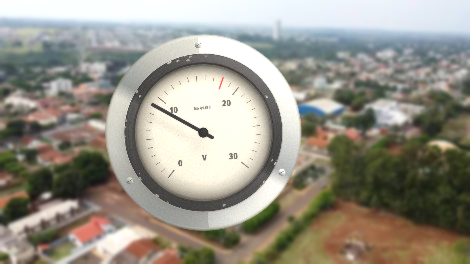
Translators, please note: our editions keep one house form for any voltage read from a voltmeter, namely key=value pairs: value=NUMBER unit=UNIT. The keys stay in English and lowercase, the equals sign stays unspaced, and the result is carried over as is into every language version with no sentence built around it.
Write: value=9 unit=V
